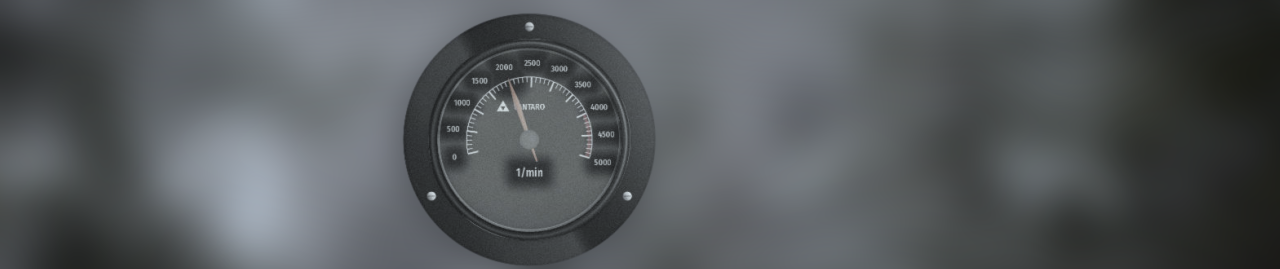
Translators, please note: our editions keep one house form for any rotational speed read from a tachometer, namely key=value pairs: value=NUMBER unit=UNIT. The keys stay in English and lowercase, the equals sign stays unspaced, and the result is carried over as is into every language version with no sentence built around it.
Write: value=2000 unit=rpm
